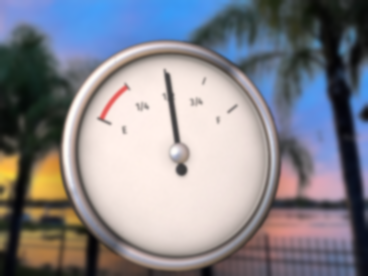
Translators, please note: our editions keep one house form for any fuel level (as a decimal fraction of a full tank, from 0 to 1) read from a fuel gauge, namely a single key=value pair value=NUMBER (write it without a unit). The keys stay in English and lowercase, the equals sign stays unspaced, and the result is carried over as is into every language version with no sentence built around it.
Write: value=0.5
